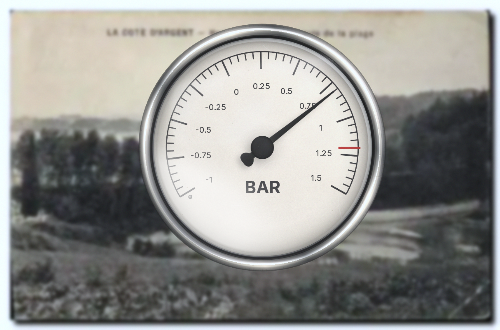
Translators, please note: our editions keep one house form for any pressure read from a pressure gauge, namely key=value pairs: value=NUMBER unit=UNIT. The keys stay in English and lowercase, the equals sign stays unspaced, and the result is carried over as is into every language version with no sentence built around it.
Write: value=0.8 unit=bar
